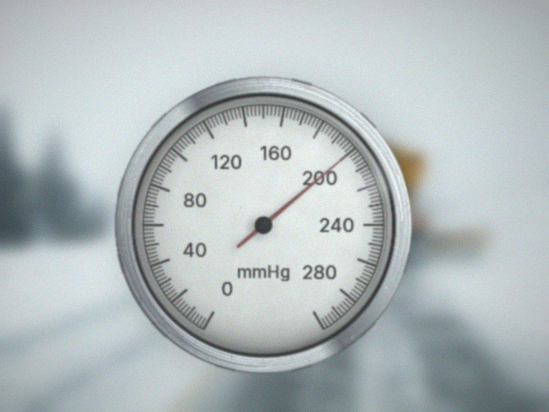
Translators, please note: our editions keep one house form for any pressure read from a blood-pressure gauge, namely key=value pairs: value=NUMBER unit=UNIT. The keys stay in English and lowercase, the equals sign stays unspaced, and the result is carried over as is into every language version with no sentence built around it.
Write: value=200 unit=mmHg
